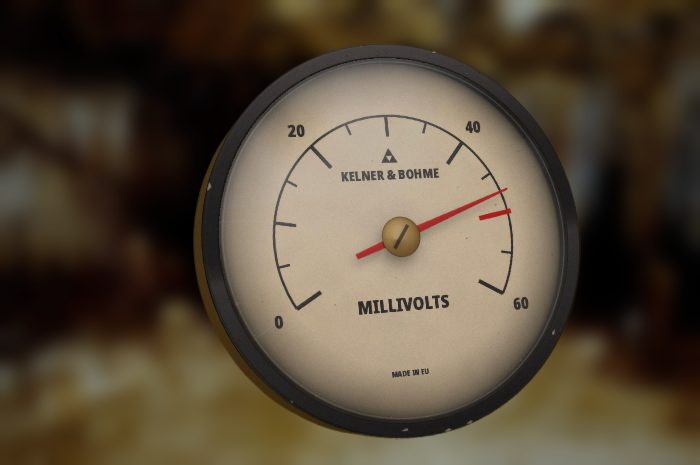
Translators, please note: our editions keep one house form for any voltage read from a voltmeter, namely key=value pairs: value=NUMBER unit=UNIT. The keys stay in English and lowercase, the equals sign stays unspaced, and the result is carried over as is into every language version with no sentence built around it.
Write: value=47.5 unit=mV
